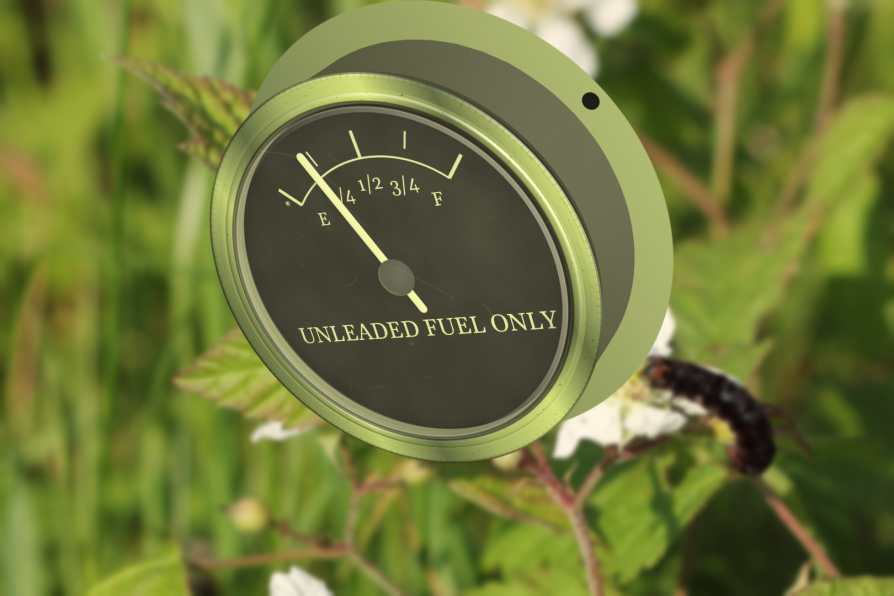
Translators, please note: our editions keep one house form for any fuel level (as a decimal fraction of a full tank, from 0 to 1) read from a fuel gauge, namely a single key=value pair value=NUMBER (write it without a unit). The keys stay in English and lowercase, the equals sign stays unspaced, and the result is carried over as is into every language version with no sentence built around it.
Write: value=0.25
